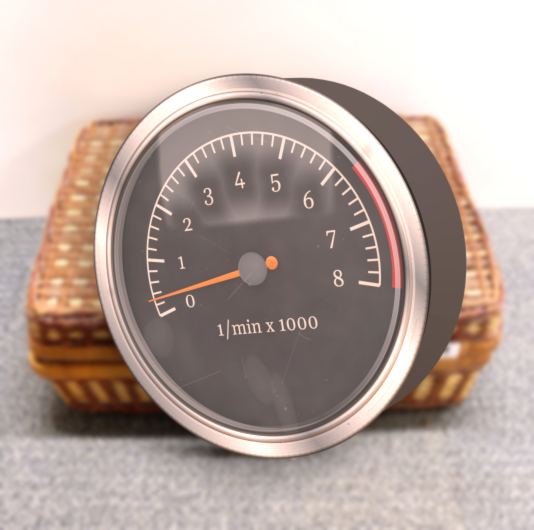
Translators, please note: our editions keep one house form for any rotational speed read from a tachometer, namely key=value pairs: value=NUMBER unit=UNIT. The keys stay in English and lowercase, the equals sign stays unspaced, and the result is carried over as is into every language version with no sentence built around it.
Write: value=300 unit=rpm
